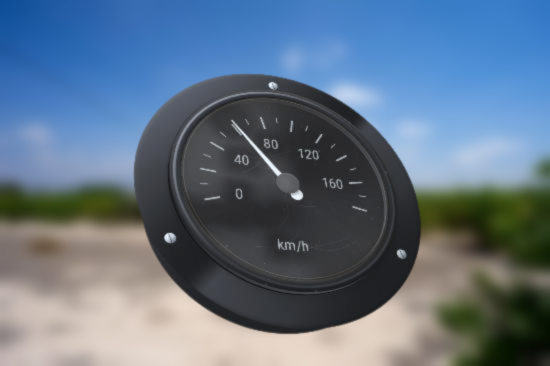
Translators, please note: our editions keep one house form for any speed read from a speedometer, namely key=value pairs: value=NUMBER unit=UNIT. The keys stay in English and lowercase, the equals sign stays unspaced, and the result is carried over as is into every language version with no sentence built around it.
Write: value=60 unit=km/h
